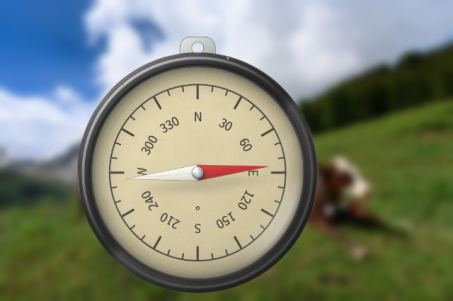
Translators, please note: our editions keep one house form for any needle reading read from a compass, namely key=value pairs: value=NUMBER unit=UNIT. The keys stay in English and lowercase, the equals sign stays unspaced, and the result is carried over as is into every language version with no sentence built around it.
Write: value=85 unit=°
